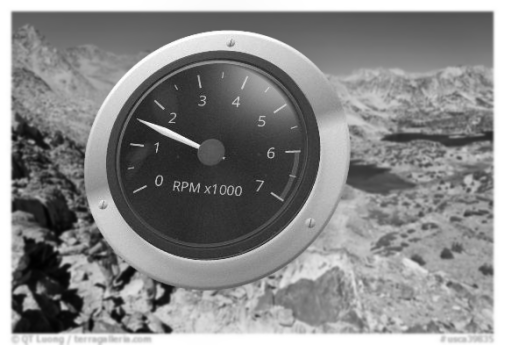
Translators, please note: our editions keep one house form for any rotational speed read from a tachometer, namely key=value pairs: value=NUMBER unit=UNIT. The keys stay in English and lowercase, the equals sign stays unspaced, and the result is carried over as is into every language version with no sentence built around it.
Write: value=1500 unit=rpm
